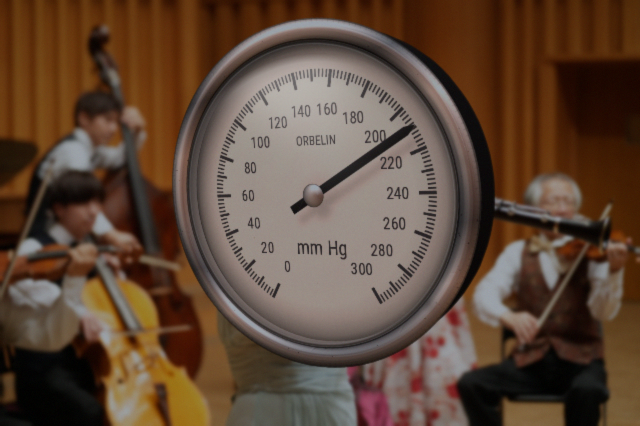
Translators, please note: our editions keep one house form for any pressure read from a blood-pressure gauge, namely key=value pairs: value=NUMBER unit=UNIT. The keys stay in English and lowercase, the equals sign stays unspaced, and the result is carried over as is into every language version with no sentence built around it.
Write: value=210 unit=mmHg
